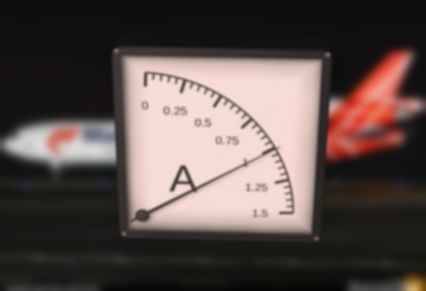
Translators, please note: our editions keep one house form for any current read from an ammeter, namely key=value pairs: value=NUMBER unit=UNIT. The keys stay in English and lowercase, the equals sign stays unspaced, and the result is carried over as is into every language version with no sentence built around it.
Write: value=1 unit=A
